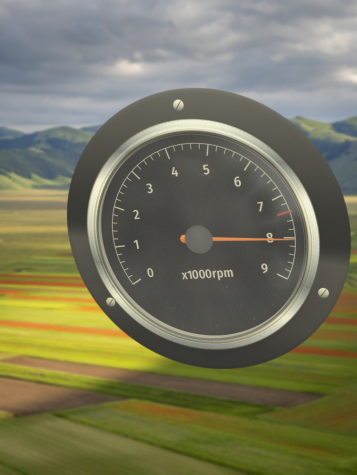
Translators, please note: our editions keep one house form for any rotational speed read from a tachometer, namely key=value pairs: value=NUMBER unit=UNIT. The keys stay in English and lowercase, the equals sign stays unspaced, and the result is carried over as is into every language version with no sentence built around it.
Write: value=8000 unit=rpm
